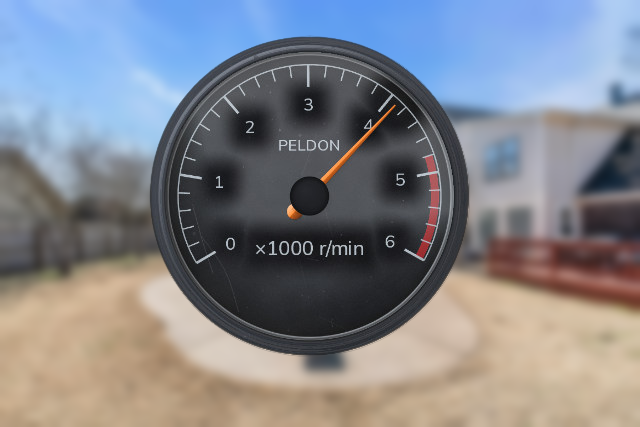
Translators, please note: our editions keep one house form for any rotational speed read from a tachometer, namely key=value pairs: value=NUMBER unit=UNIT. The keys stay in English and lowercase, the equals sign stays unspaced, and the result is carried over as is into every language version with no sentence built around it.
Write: value=4100 unit=rpm
